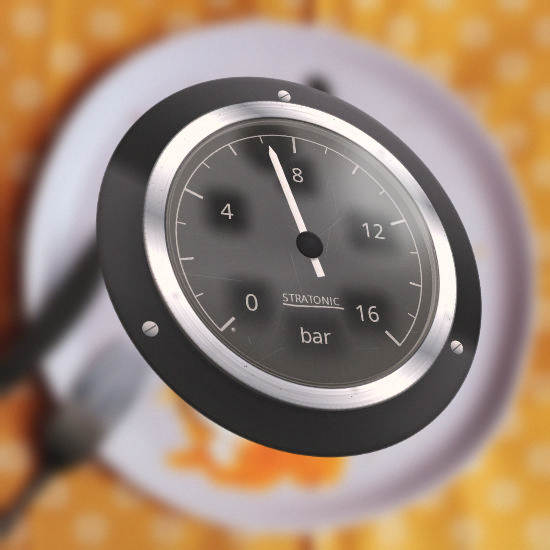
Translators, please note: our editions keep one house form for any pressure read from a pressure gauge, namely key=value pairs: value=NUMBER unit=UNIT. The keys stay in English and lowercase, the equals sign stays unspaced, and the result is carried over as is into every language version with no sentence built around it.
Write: value=7 unit=bar
